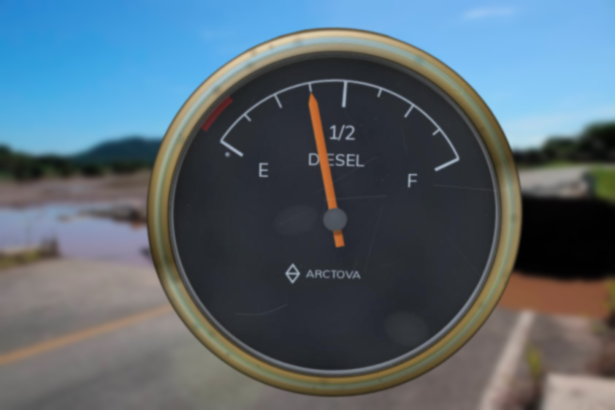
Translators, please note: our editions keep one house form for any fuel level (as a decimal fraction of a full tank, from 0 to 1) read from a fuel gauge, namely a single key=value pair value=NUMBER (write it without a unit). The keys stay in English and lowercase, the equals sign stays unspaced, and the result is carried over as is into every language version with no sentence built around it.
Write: value=0.375
